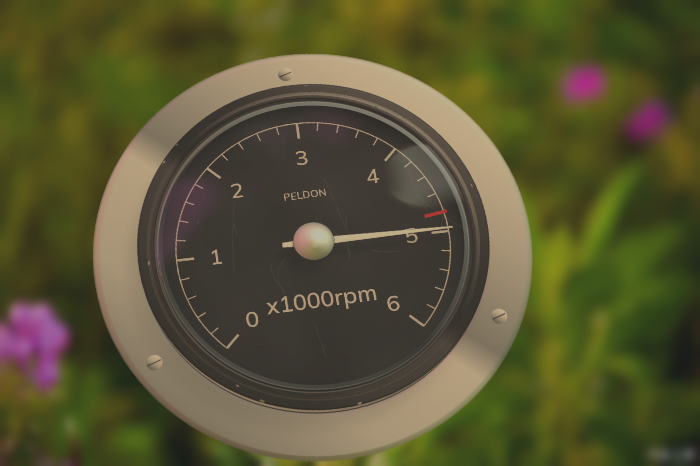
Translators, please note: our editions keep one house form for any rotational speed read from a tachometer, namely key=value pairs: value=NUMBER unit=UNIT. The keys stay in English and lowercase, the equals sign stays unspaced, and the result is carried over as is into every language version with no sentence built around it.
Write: value=5000 unit=rpm
